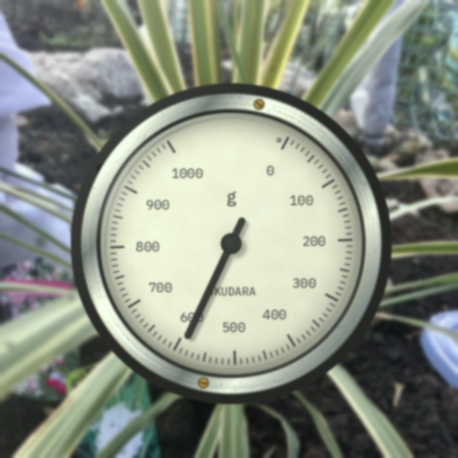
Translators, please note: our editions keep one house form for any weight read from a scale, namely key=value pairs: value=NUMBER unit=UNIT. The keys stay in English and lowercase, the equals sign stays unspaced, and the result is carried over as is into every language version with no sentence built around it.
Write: value=590 unit=g
